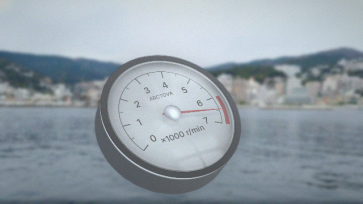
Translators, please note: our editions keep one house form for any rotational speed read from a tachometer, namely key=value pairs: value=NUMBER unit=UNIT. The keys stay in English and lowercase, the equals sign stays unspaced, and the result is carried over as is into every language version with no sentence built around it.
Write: value=6500 unit=rpm
